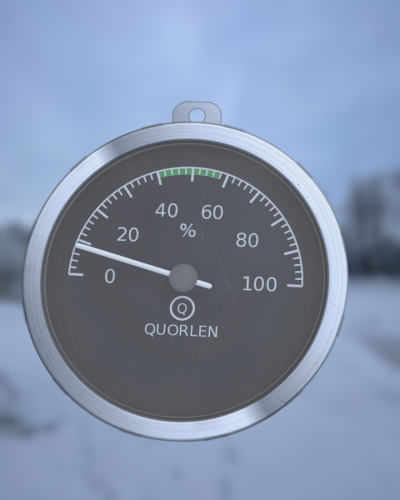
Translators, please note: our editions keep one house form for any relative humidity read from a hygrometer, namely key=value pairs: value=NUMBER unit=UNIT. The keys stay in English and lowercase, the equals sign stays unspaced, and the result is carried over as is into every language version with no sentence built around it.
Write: value=8 unit=%
